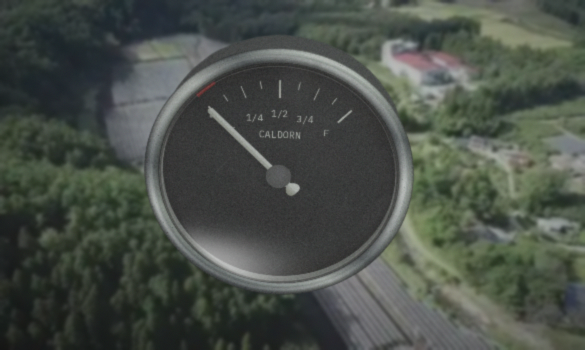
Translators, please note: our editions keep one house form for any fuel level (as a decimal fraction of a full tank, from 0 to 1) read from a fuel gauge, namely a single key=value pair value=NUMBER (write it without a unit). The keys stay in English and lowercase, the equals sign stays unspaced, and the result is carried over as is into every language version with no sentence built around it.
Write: value=0
